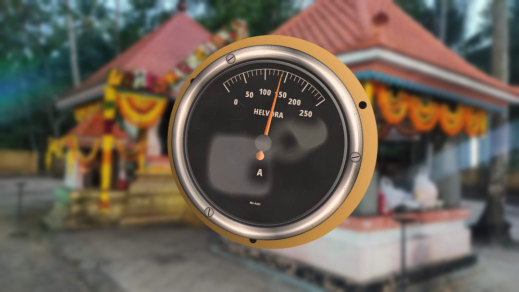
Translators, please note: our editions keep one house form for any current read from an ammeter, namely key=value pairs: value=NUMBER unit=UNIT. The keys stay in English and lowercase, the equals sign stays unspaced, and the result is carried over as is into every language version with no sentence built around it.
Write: value=140 unit=A
